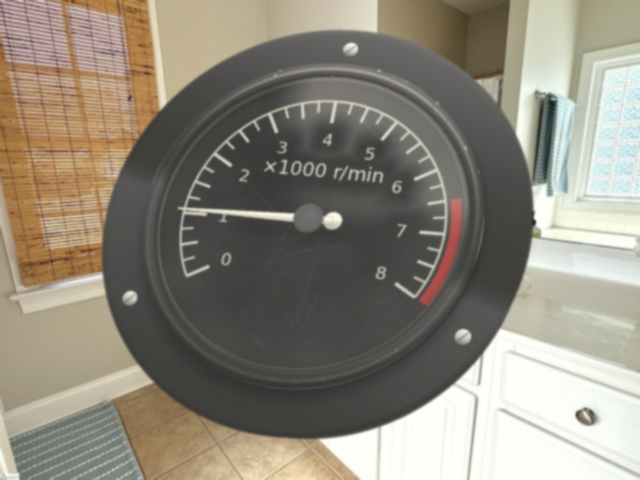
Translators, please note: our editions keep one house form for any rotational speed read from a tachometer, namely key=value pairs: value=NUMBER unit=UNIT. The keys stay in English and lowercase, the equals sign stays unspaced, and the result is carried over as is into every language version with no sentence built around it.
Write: value=1000 unit=rpm
